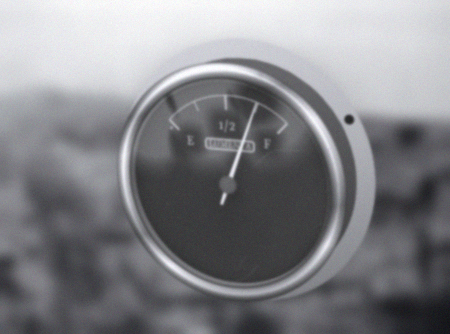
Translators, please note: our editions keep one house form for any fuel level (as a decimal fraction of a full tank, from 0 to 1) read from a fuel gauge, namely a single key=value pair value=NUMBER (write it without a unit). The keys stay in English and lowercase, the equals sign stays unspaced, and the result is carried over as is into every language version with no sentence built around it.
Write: value=0.75
